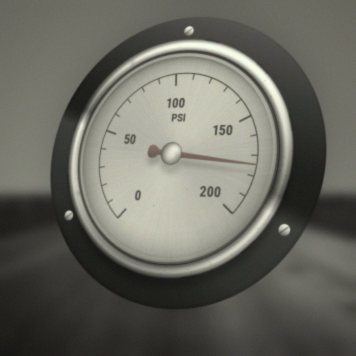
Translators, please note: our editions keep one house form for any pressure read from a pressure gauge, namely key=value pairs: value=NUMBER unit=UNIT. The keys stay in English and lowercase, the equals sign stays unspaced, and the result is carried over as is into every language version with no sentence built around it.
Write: value=175 unit=psi
